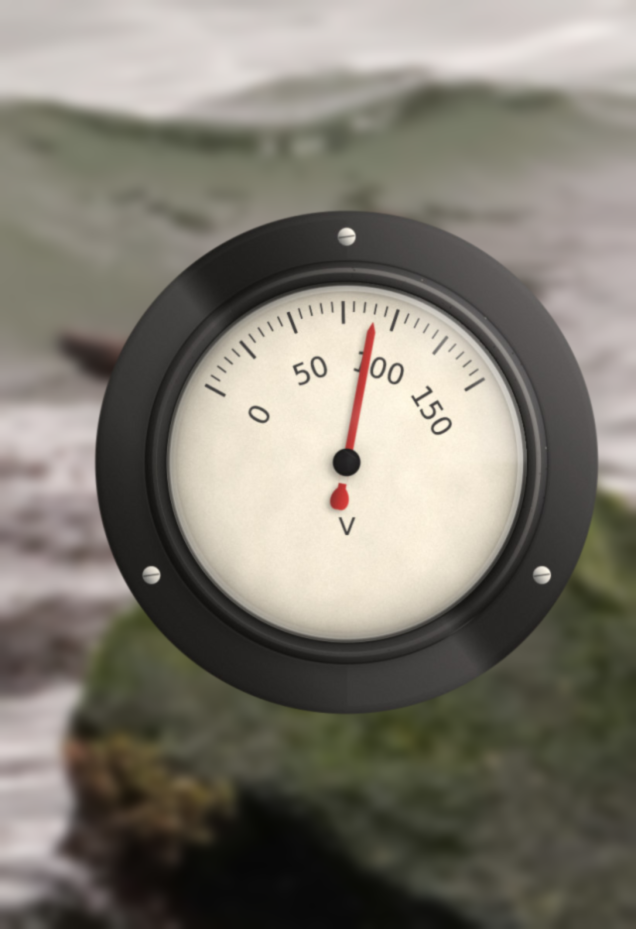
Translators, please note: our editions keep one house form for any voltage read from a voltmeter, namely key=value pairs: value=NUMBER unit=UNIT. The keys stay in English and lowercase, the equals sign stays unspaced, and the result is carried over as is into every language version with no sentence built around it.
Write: value=90 unit=V
